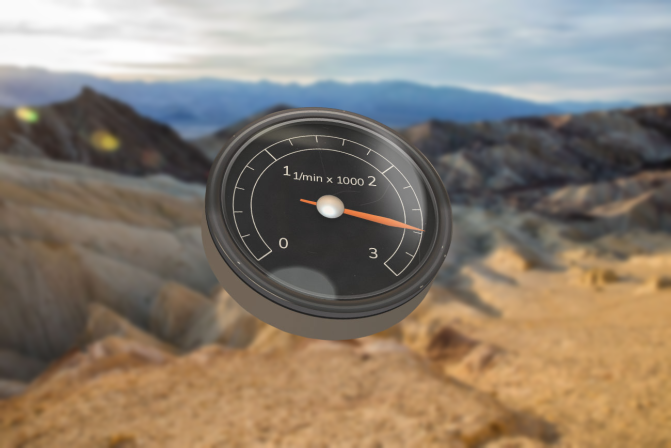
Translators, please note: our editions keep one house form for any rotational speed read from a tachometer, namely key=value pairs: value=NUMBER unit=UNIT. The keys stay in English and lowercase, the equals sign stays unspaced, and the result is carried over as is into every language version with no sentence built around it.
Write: value=2600 unit=rpm
